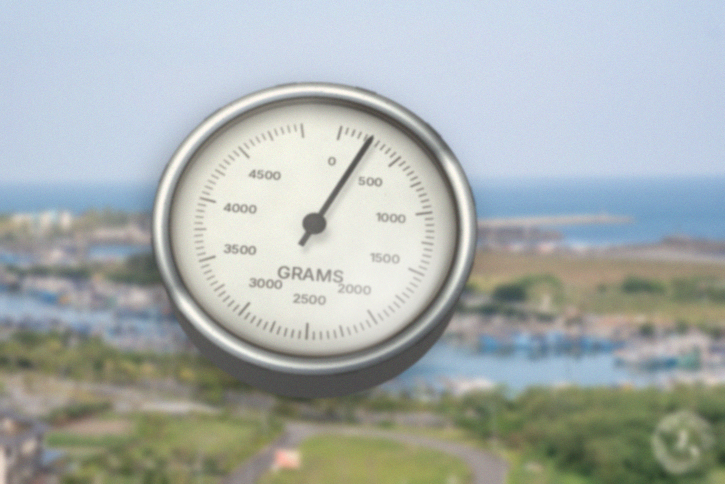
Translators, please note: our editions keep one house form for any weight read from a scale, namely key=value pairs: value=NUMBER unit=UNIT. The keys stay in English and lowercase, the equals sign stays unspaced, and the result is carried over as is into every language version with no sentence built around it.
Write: value=250 unit=g
